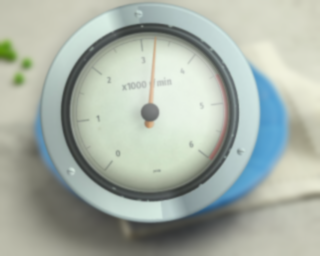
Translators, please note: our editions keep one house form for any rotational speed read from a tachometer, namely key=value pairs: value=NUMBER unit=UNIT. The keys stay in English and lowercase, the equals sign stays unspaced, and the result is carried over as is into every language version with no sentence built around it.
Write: value=3250 unit=rpm
